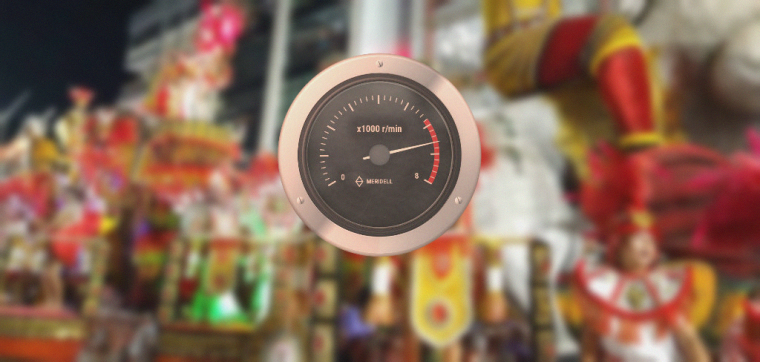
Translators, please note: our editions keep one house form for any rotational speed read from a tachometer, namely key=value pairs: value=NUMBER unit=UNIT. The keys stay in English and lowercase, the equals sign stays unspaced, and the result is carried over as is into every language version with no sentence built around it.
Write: value=6600 unit=rpm
